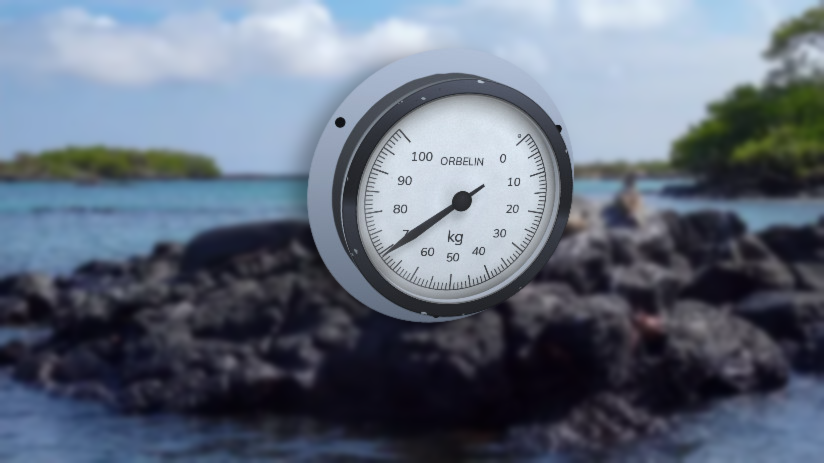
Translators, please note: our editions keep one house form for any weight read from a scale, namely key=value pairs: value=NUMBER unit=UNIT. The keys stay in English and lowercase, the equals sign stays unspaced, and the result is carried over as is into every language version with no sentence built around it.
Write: value=70 unit=kg
